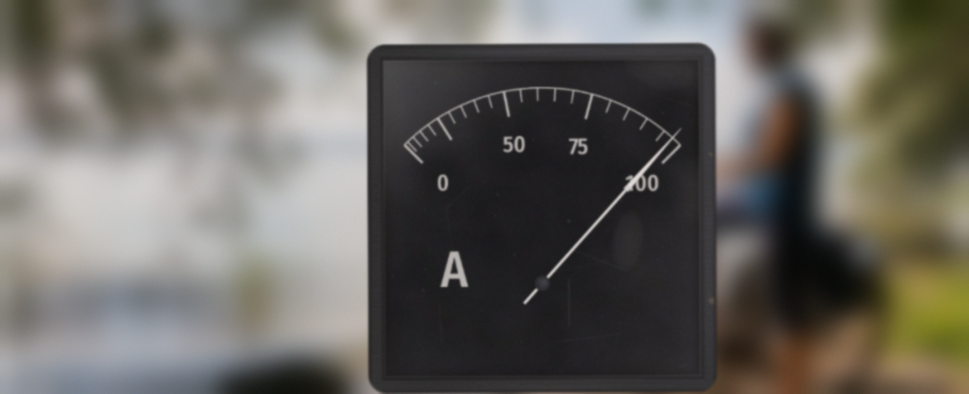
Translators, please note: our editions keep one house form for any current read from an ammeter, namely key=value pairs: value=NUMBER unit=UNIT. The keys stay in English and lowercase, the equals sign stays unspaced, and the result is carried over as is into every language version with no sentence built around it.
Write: value=97.5 unit=A
